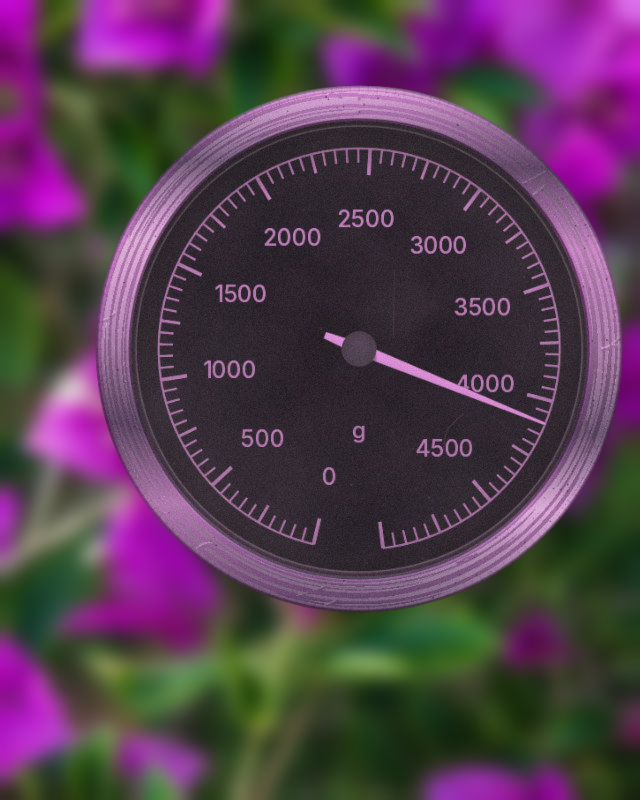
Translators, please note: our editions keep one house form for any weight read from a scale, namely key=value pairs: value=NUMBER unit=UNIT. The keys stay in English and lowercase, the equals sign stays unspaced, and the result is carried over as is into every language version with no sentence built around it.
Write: value=4100 unit=g
